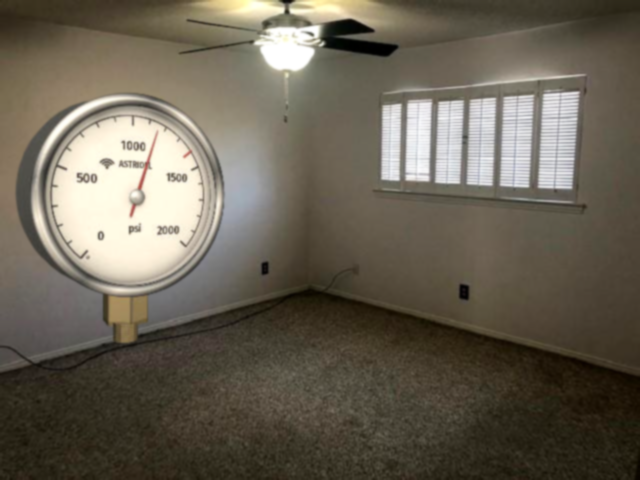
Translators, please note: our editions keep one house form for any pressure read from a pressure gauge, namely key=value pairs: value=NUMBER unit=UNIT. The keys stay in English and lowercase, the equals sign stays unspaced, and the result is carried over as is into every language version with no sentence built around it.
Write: value=1150 unit=psi
